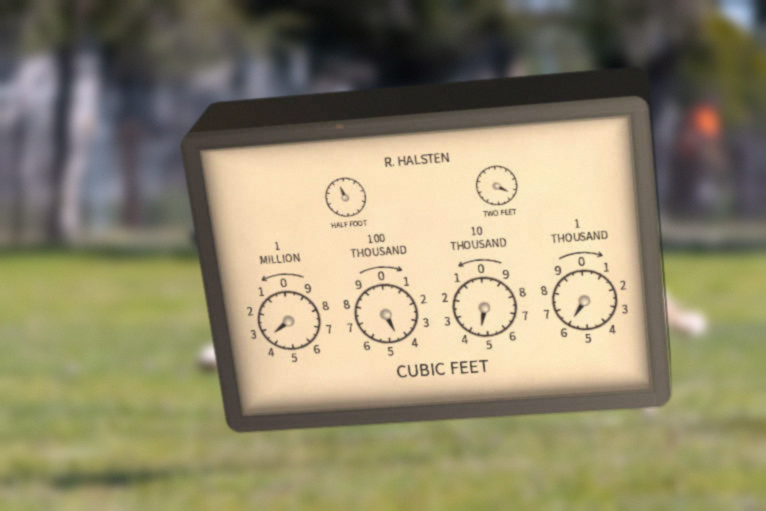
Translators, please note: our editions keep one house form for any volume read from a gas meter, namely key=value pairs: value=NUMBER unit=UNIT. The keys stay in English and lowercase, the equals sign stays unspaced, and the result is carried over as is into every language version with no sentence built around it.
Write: value=344600 unit=ft³
